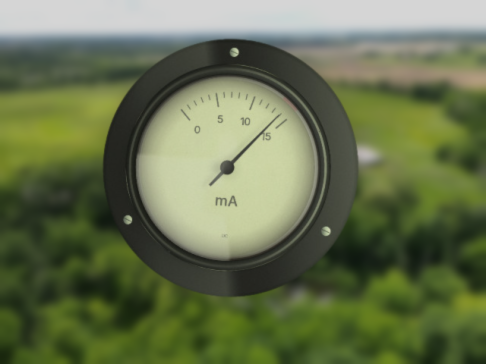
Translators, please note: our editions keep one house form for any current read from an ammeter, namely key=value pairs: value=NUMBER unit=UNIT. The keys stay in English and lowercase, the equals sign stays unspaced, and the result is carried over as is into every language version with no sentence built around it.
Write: value=14 unit=mA
